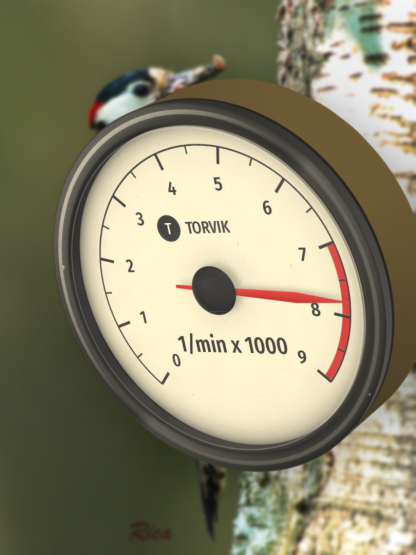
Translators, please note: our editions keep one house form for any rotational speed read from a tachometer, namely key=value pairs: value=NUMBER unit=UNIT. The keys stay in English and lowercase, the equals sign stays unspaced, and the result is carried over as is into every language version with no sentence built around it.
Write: value=7750 unit=rpm
